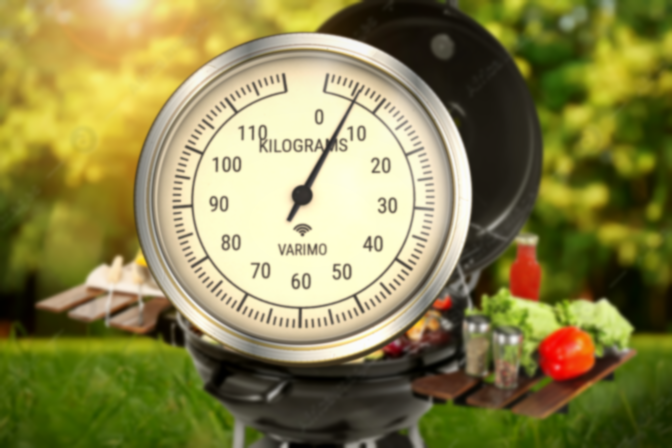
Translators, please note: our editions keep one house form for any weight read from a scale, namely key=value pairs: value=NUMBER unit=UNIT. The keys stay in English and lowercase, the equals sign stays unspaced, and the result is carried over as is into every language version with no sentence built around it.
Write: value=6 unit=kg
